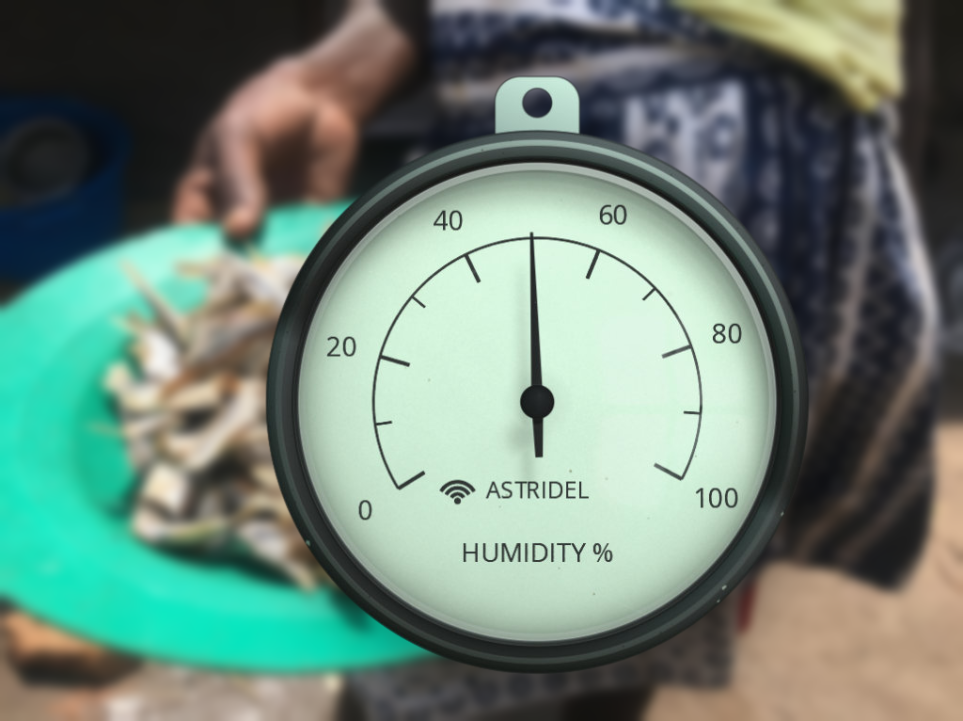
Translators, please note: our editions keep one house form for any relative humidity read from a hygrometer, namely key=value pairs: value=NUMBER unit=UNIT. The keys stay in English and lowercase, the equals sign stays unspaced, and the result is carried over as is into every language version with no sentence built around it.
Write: value=50 unit=%
